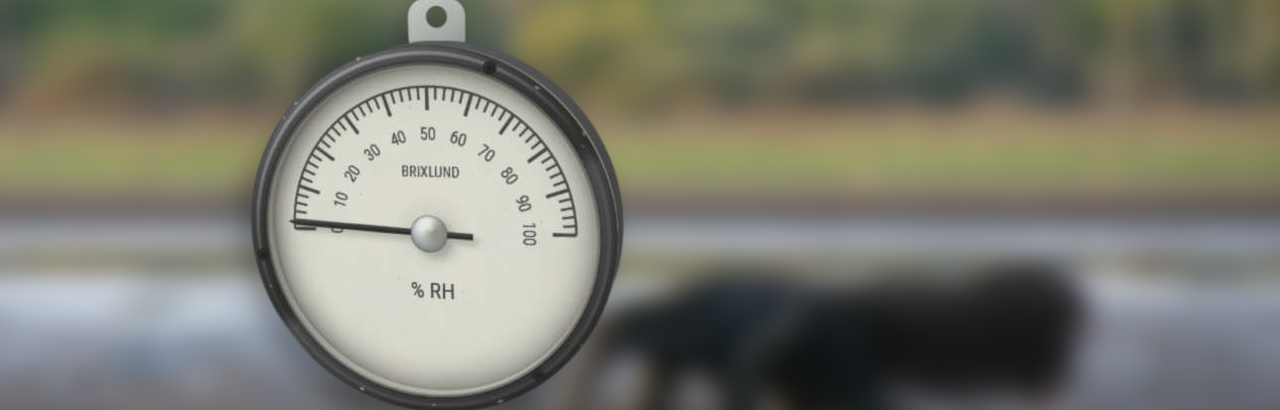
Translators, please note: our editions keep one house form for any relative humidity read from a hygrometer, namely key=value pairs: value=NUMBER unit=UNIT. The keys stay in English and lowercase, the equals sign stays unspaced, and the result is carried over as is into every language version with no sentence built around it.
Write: value=2 unit=%
